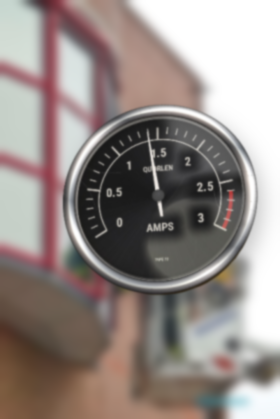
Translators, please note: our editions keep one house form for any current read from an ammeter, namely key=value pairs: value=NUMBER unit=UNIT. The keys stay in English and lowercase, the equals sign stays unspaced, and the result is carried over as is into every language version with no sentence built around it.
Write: value=1.4 unit=A
